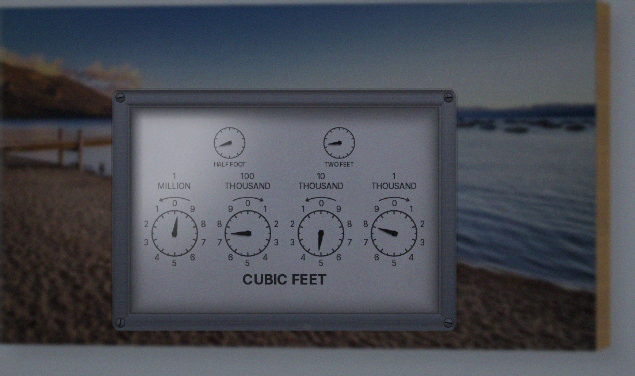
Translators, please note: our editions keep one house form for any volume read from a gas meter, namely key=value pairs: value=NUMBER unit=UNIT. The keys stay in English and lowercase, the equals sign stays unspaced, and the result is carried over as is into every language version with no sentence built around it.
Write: value=974800 unit=ft³
